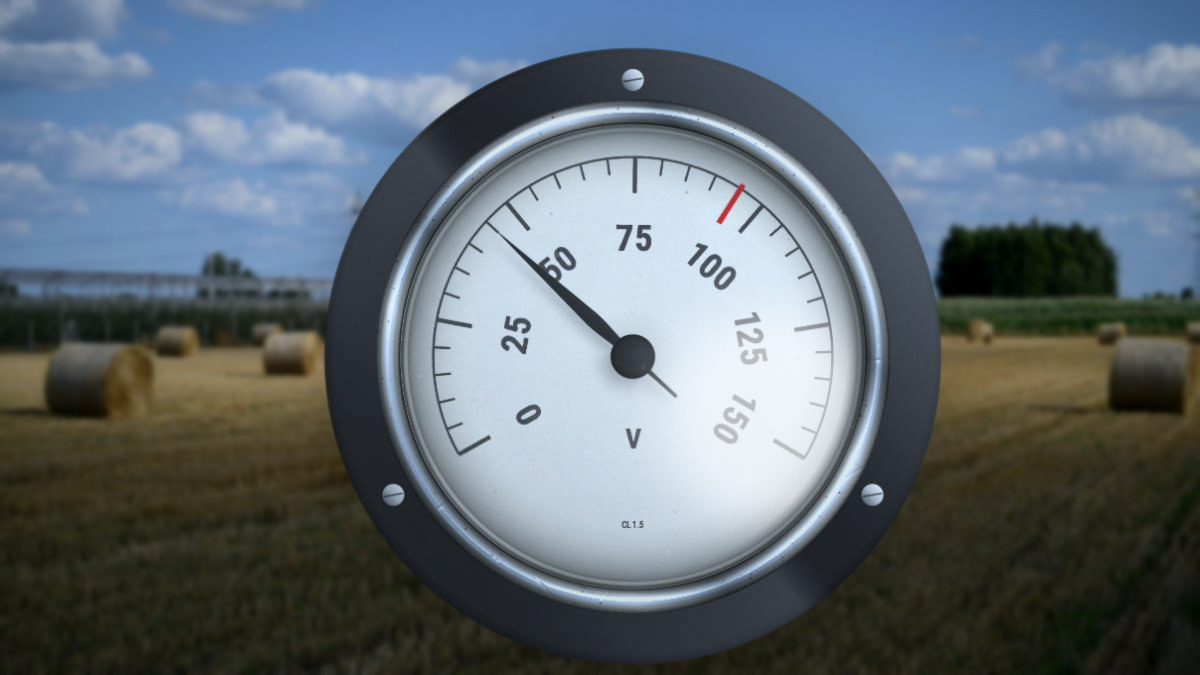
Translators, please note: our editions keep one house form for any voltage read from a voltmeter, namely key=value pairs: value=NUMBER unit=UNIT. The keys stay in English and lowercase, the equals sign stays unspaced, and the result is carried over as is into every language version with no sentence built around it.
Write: value=45 unit=V
